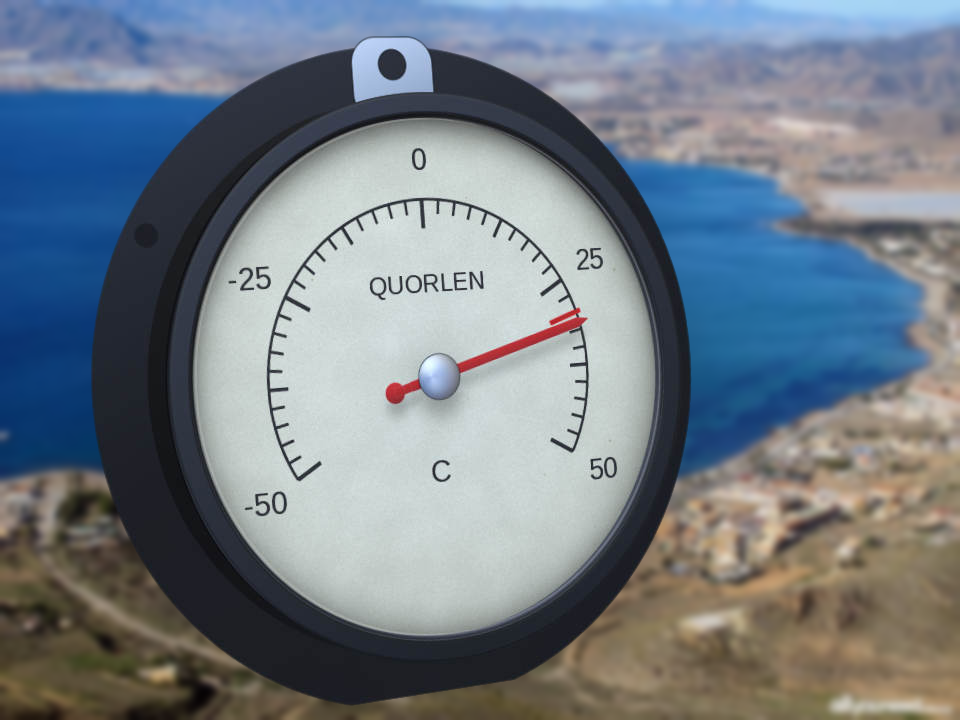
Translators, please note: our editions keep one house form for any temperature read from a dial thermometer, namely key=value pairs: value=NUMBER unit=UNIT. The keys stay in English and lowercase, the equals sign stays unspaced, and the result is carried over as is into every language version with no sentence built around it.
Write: value=31.25 unit=°C
